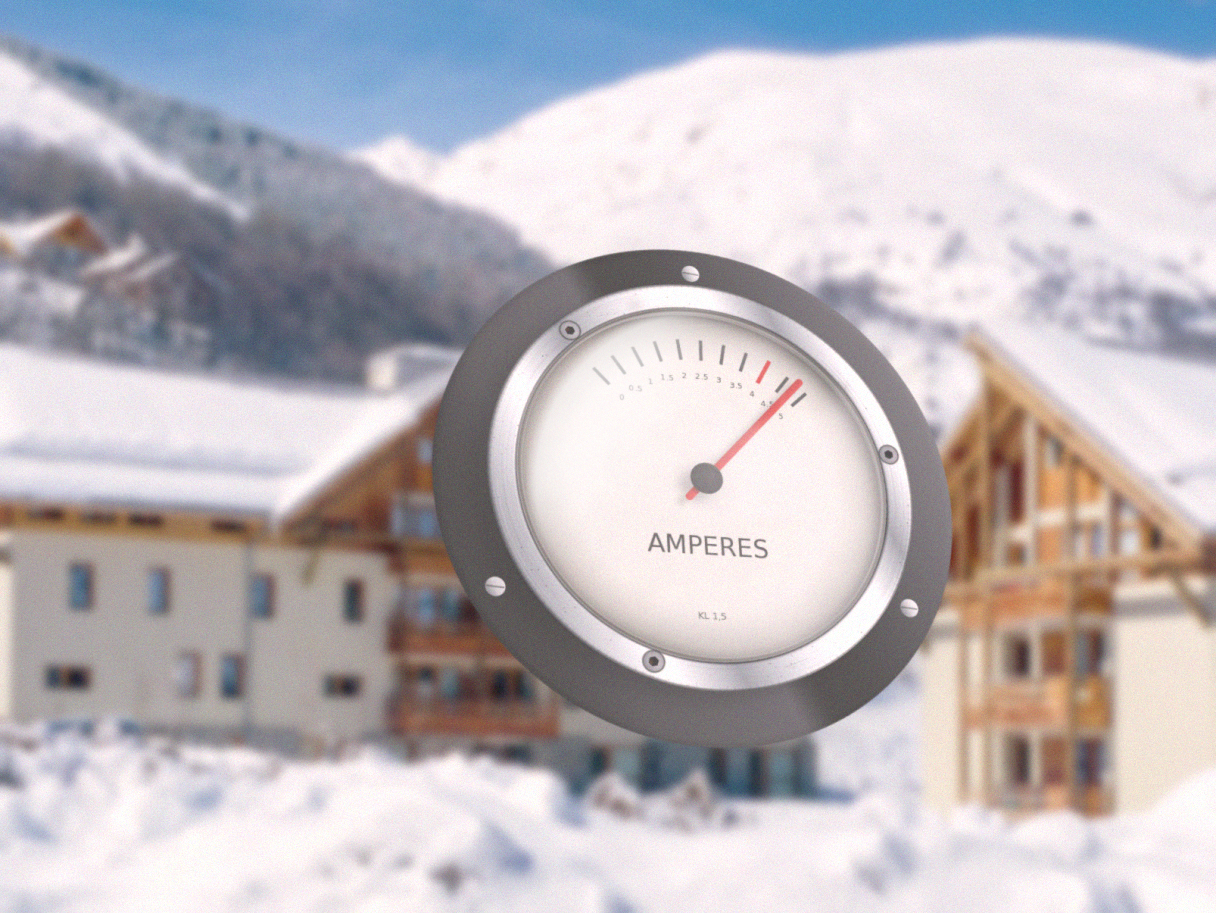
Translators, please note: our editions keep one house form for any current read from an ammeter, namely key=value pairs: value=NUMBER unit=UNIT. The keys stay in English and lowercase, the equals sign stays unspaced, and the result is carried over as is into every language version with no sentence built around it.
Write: value=4.75 unit=A
